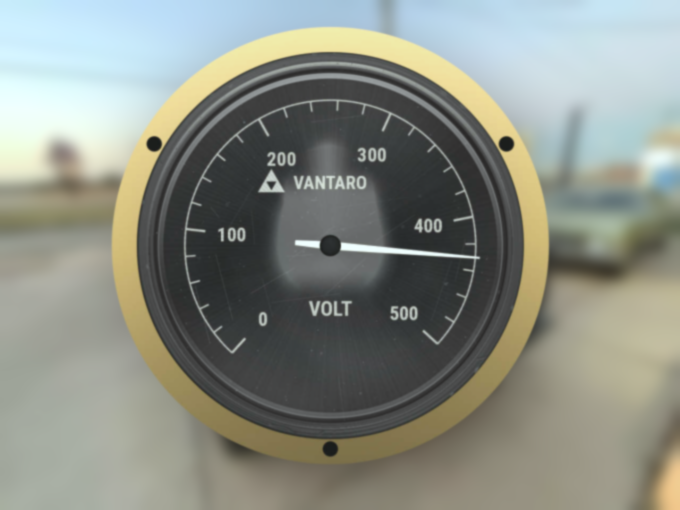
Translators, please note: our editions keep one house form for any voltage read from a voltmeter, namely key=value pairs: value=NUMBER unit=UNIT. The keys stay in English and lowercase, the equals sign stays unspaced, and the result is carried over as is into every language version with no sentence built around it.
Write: value=430 unit=V
